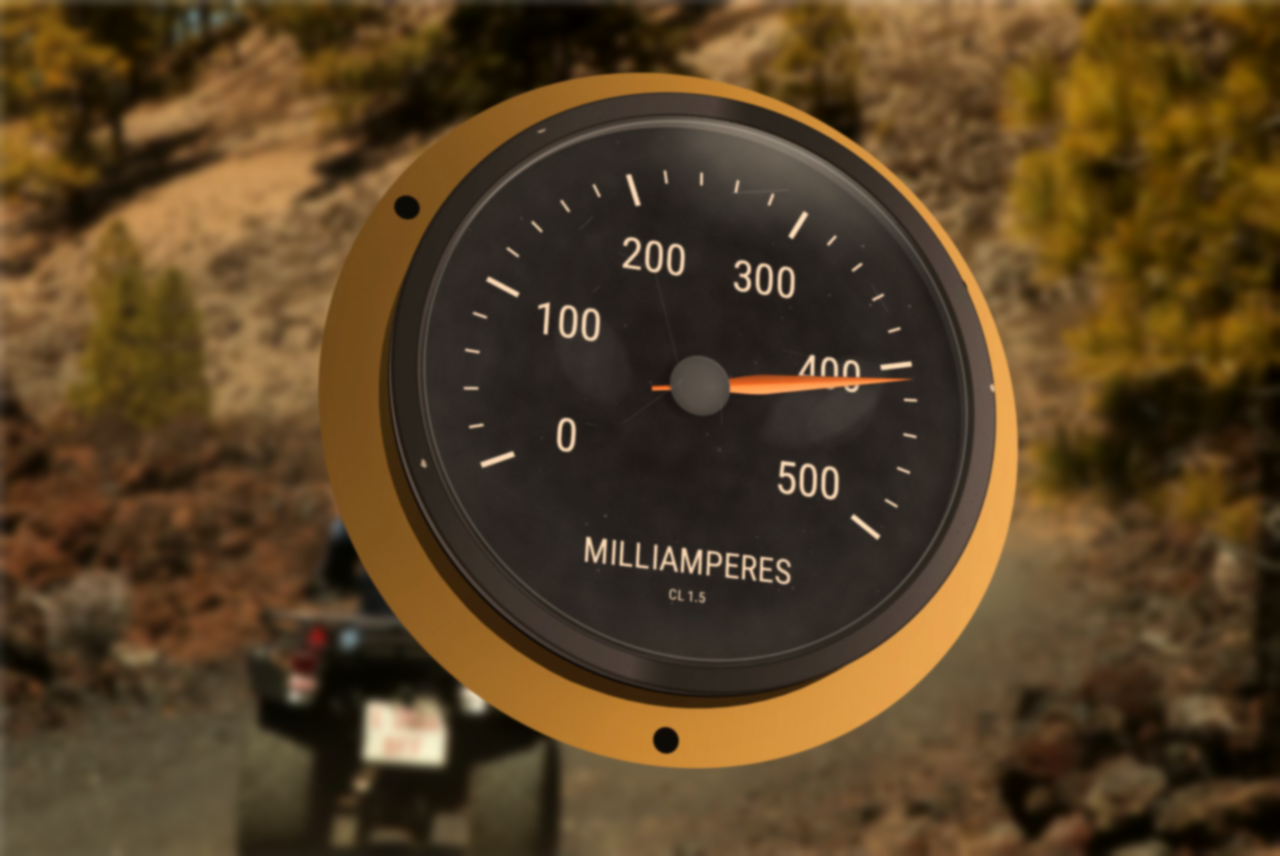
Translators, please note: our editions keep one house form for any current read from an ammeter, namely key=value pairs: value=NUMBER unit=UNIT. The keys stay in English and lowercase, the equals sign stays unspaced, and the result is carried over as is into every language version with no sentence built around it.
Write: value=410 unit=mA
